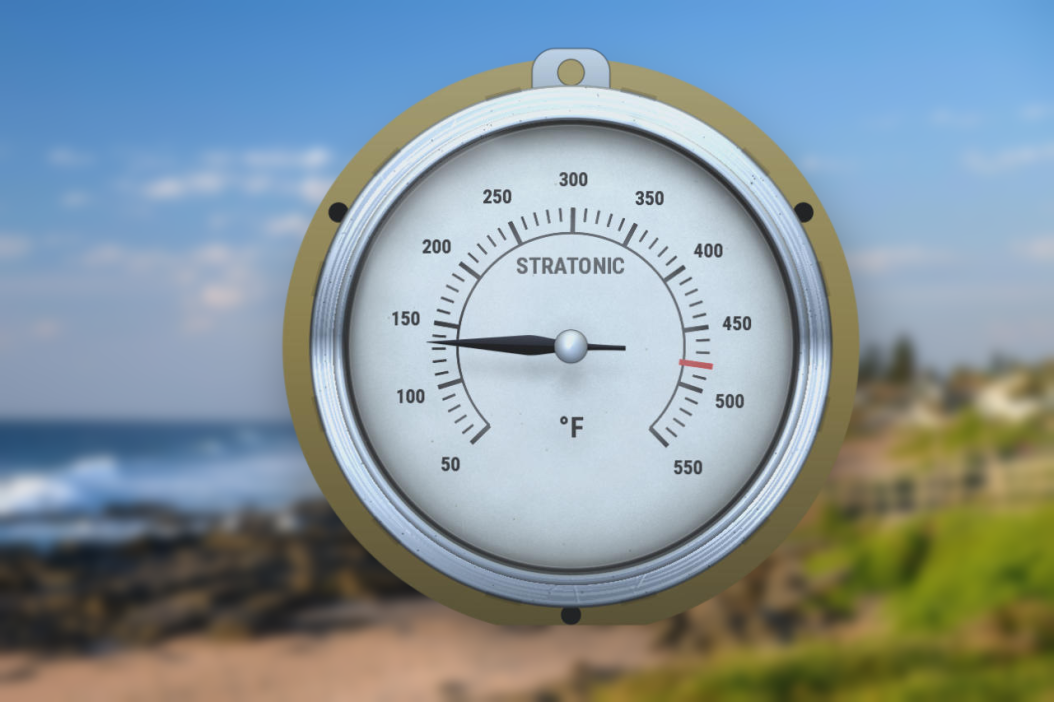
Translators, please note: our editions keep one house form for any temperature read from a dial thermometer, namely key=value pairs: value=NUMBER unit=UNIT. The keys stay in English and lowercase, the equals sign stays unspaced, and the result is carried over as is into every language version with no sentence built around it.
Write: value=135 unit=°F
